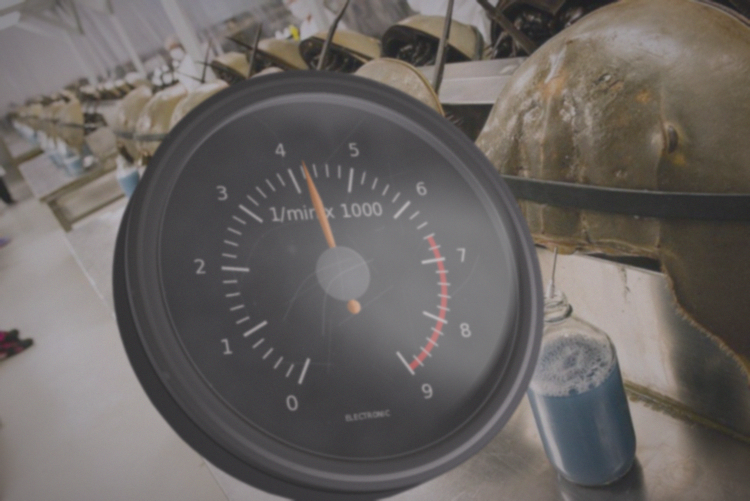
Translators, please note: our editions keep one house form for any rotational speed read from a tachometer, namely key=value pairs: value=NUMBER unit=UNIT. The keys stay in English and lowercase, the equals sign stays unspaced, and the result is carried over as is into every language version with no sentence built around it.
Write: value=4200 unit=rpm
